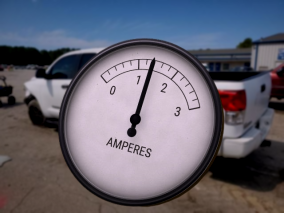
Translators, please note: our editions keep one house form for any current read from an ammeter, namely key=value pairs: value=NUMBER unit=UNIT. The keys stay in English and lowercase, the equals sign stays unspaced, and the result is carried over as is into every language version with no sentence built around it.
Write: value=1.4 unit=A
